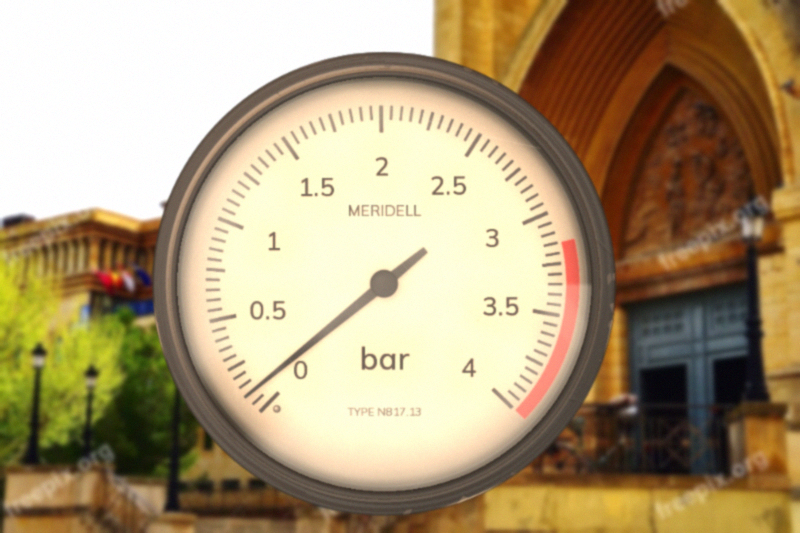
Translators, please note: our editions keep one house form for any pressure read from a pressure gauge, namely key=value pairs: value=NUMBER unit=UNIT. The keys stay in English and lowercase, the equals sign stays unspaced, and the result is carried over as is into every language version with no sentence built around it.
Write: value=0.1 unit=bar
